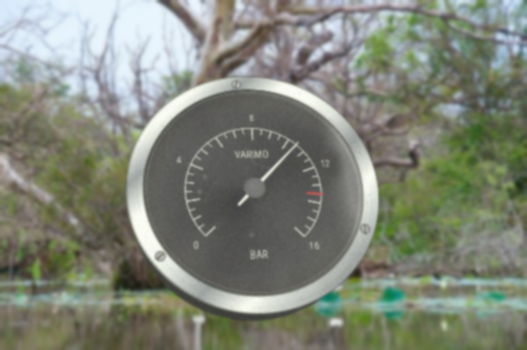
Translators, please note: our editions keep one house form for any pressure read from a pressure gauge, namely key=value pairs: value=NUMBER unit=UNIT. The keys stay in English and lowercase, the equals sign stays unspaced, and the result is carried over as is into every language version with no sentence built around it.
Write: value=10.5 unit=bar
